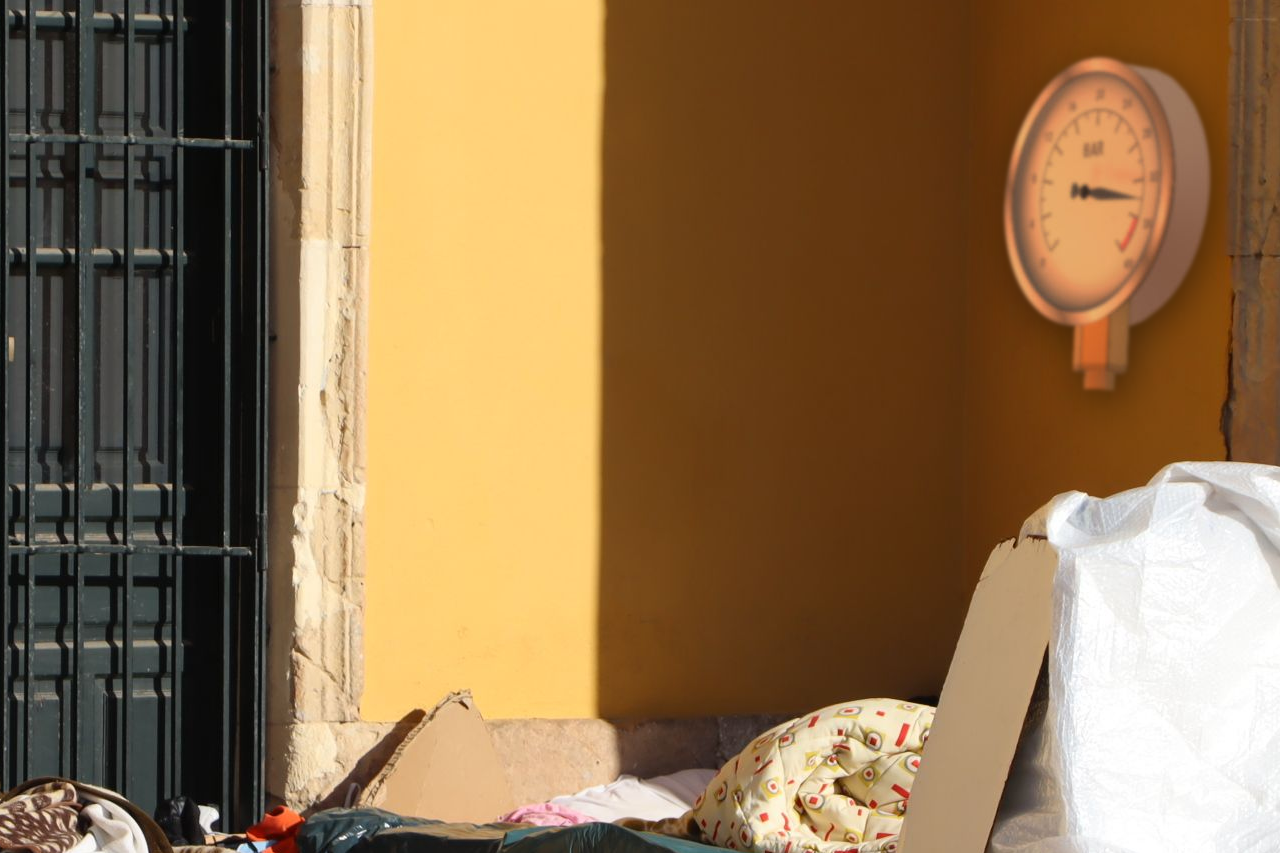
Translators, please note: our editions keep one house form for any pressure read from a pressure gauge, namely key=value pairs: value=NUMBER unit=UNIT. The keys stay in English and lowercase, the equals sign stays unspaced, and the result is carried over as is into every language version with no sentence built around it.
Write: value=34 unit=bar
